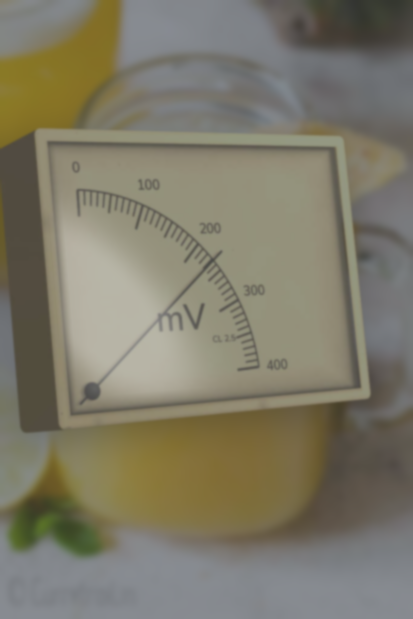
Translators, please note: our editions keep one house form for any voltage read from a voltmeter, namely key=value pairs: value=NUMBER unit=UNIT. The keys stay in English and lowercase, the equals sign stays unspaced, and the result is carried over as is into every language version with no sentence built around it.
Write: value=230 unit=mV
